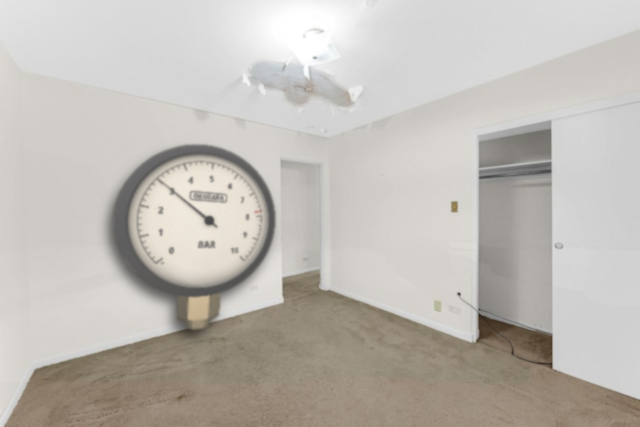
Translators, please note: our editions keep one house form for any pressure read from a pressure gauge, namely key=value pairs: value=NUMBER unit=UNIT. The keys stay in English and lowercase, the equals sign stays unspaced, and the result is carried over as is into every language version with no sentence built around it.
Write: value=3 unit=bar
